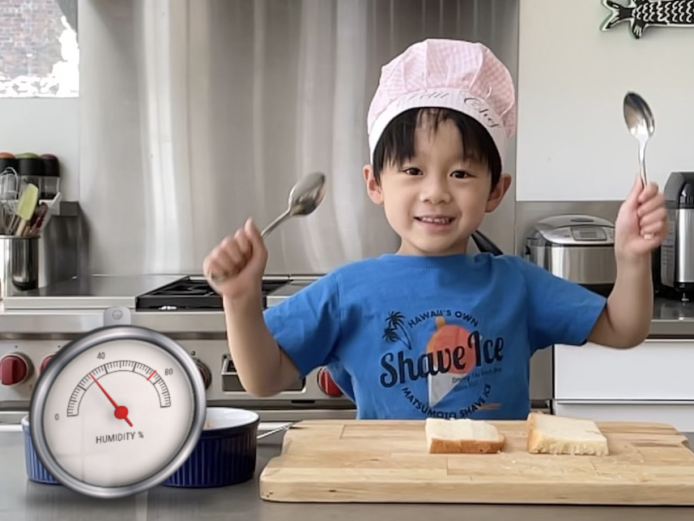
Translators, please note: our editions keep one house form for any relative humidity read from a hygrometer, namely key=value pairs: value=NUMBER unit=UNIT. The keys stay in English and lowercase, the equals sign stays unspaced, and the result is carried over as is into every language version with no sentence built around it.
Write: value=30 unit=%
